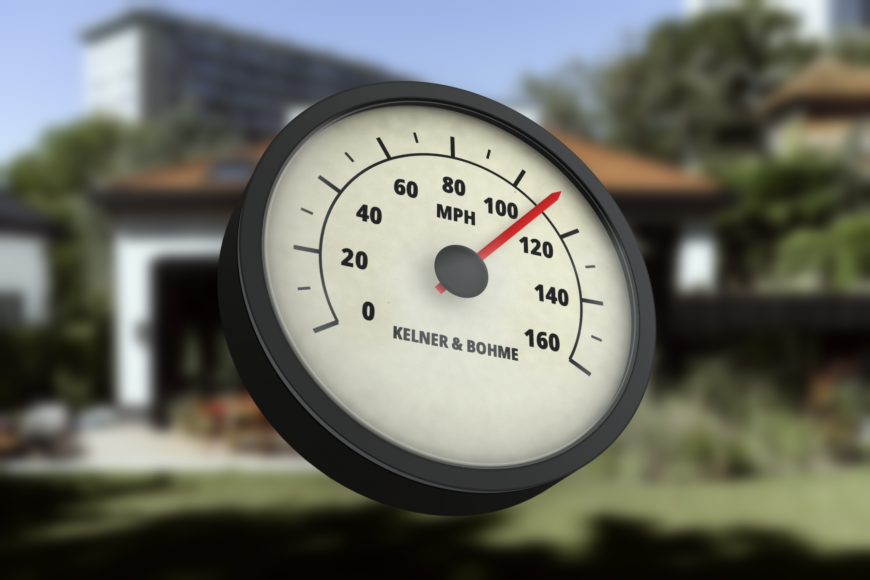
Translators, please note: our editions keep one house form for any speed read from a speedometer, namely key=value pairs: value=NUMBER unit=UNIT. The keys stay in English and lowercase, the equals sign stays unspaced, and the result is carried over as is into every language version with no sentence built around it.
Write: value=110 unit=mph
